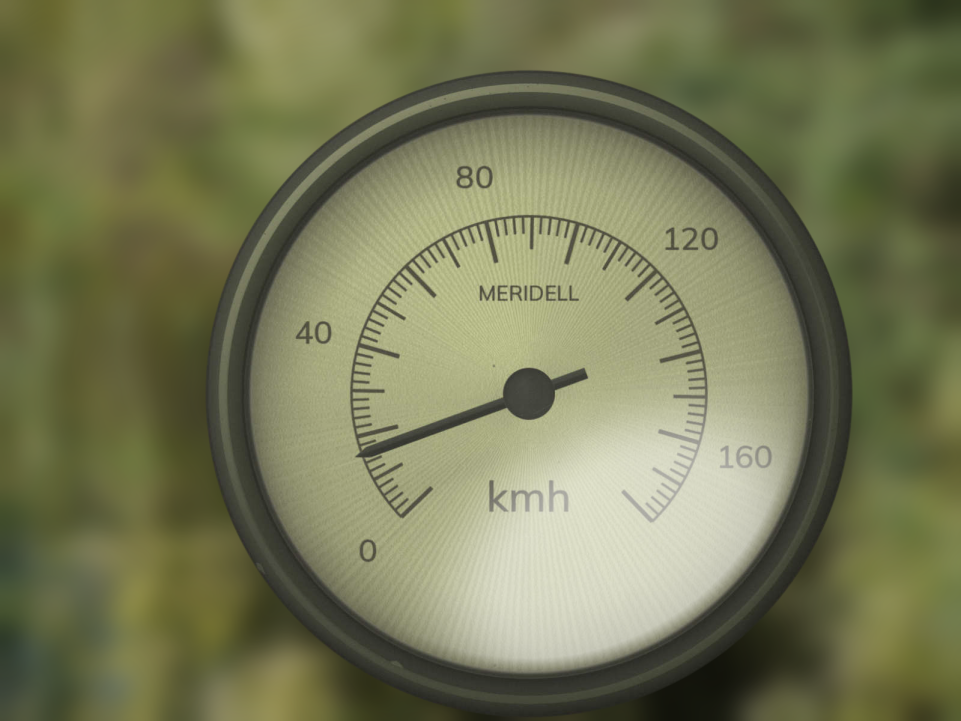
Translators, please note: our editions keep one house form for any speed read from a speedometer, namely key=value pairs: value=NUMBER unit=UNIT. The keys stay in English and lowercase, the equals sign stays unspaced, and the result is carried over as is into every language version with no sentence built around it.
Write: value=16 unit=km/h
